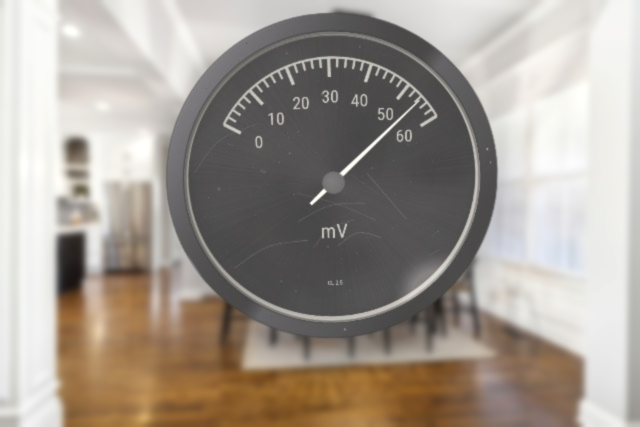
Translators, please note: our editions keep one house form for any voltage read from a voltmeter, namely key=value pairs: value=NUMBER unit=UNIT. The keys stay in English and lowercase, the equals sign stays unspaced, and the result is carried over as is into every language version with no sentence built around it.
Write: value=54 unit=mV
